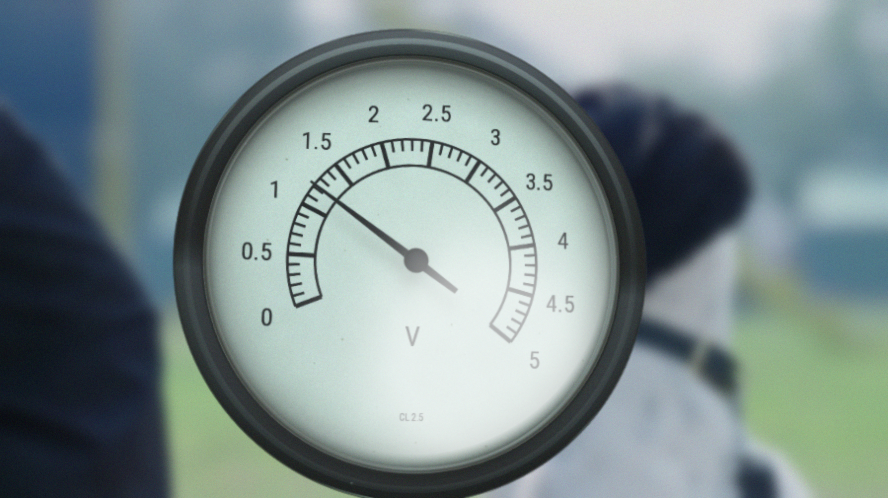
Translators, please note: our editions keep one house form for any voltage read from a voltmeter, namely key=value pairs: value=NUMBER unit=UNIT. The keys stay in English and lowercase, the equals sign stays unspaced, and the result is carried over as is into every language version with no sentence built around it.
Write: value=1.2 unit=V
